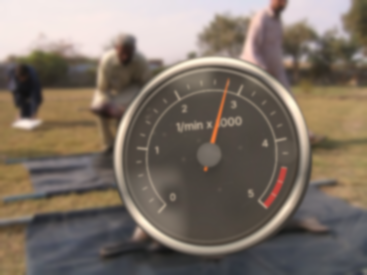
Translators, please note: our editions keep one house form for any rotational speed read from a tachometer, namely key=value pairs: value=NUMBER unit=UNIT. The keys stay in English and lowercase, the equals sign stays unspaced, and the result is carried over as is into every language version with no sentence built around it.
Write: value=2800 unit=rpm
